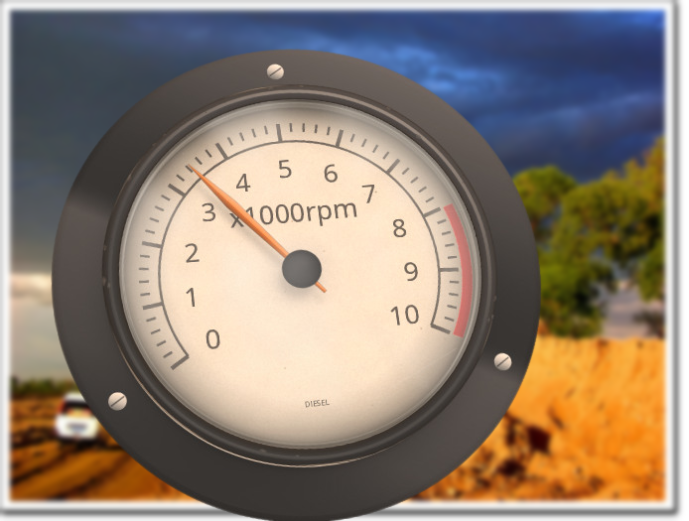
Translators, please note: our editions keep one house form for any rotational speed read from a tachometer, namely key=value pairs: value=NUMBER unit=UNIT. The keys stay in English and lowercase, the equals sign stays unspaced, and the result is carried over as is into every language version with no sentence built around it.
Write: value=3400 unit=rpm
